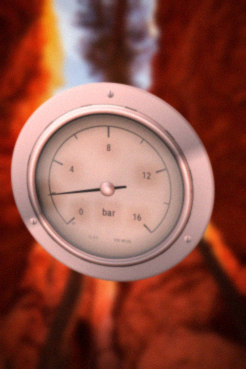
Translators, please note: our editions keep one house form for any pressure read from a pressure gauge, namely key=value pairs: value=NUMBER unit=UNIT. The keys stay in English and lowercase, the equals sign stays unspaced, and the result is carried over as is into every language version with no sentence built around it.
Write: value=2 unit=bar
